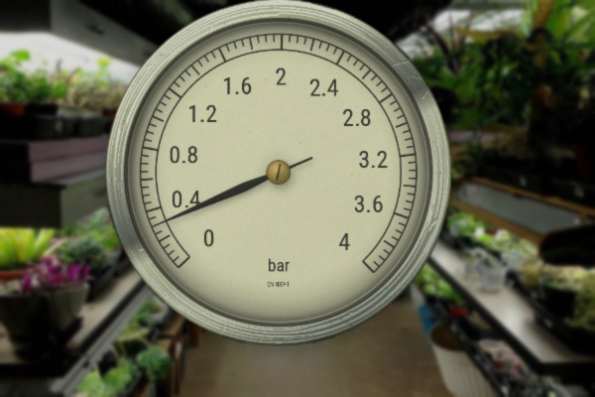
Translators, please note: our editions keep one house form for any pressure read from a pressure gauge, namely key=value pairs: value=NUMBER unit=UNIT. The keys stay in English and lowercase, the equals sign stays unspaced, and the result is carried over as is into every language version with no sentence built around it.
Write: value=0.3 unit=bar
